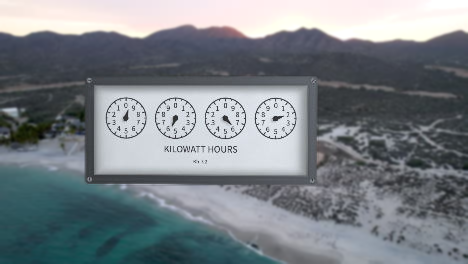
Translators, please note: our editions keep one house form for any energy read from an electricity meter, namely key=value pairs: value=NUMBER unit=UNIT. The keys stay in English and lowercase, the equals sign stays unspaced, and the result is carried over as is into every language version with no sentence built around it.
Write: value=9562 unit=kWh
